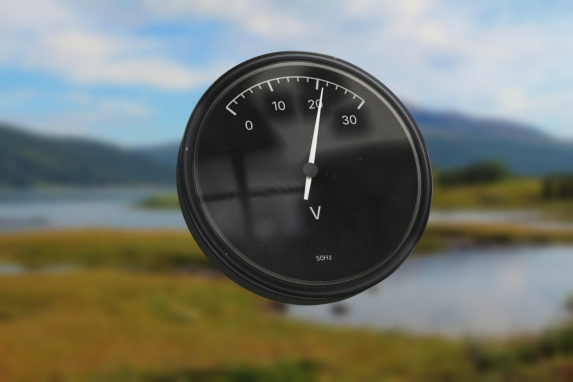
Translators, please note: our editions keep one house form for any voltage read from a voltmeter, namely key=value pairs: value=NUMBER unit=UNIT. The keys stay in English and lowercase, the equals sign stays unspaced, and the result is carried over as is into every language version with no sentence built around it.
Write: value=21 unit=V
